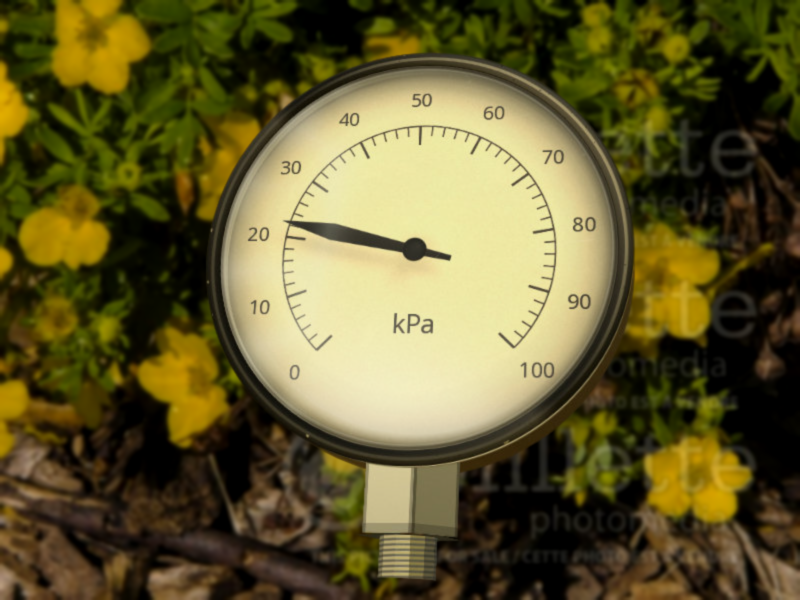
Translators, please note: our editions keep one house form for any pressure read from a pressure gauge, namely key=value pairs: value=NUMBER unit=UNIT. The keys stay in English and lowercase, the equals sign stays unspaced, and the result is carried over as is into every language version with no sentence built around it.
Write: value=22 unit=kPa
